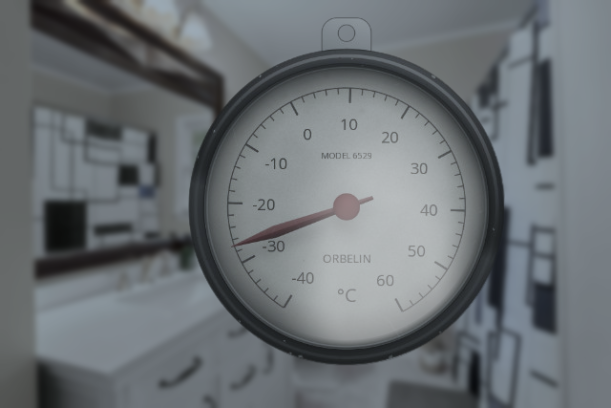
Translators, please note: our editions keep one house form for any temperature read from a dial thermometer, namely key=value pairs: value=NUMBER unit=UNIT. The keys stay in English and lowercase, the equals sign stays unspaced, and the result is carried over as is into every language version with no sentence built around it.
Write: value=-27 unit=°C
